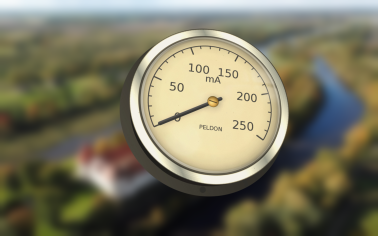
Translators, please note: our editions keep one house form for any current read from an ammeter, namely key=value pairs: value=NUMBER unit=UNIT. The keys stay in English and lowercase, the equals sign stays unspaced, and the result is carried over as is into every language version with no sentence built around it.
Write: value=0 unit=mA
